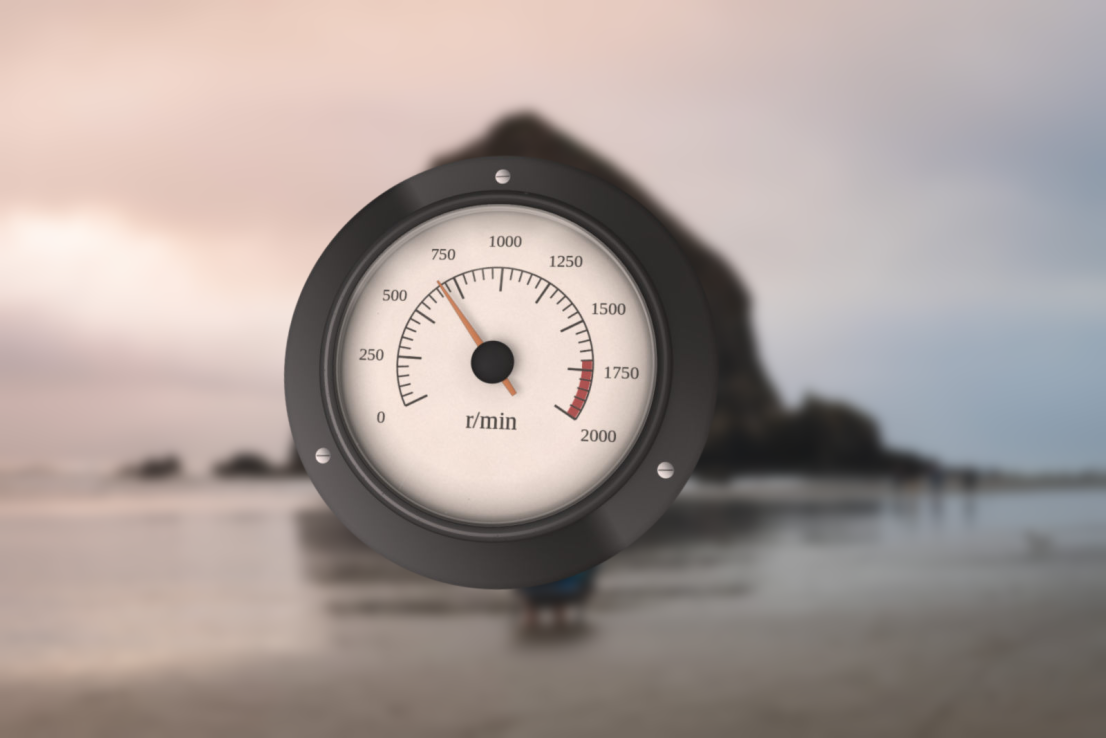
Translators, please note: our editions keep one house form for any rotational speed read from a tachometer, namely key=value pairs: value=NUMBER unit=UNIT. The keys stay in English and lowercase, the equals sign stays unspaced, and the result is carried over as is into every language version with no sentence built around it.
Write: value=675 unit=rpm
